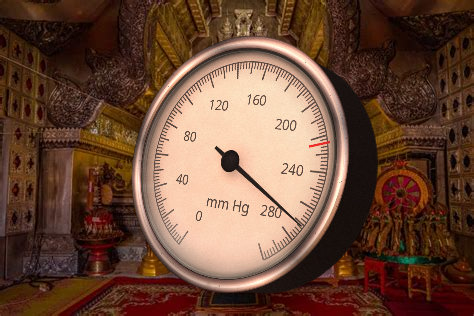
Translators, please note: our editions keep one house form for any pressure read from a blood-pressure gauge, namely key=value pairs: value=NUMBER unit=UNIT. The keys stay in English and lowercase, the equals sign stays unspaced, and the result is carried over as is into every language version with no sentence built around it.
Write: value=270 unit=mmHg
